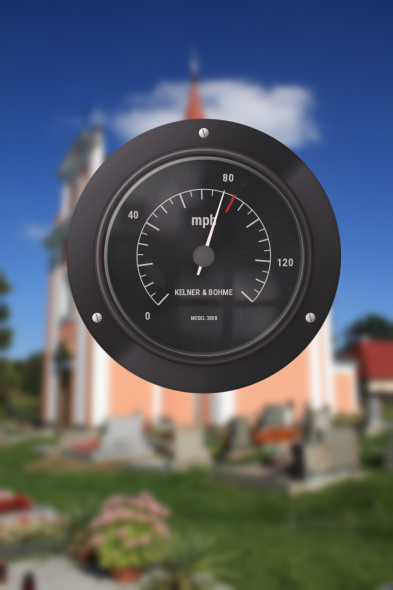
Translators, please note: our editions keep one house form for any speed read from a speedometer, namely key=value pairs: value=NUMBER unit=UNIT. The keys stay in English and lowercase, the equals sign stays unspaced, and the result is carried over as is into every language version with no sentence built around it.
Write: value=80 unit=mph
